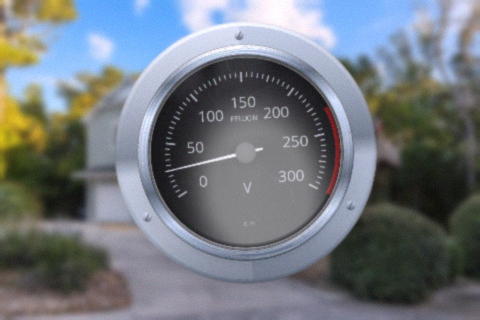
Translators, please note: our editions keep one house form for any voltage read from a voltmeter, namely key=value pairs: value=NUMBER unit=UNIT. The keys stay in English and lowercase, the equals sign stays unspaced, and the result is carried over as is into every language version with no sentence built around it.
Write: value=25 unit=V
